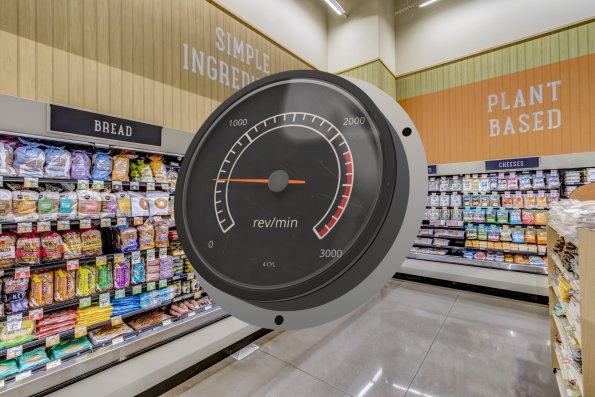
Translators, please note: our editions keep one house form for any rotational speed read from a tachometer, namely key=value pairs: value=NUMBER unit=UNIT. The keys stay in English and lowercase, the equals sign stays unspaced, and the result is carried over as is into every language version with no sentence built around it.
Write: value=500 unit=rpm
